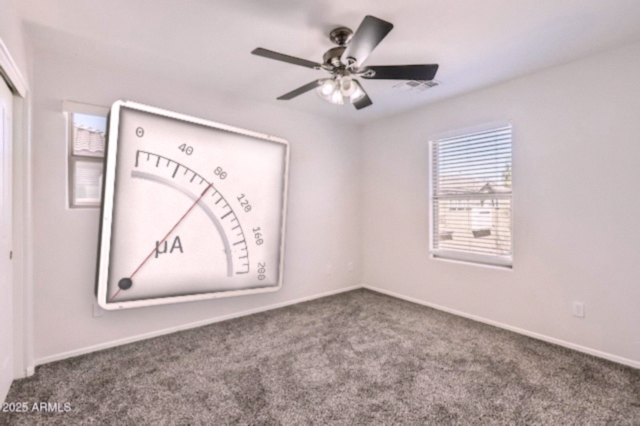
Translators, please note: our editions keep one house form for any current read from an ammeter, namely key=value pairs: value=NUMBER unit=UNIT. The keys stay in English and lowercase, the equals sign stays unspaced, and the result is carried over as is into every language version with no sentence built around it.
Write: value=80 unit=µA
